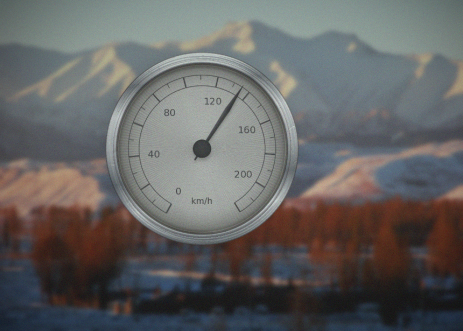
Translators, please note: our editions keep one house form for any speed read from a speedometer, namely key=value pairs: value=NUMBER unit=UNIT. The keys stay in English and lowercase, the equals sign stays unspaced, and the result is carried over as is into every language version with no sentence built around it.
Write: value=135 unit=km/h
